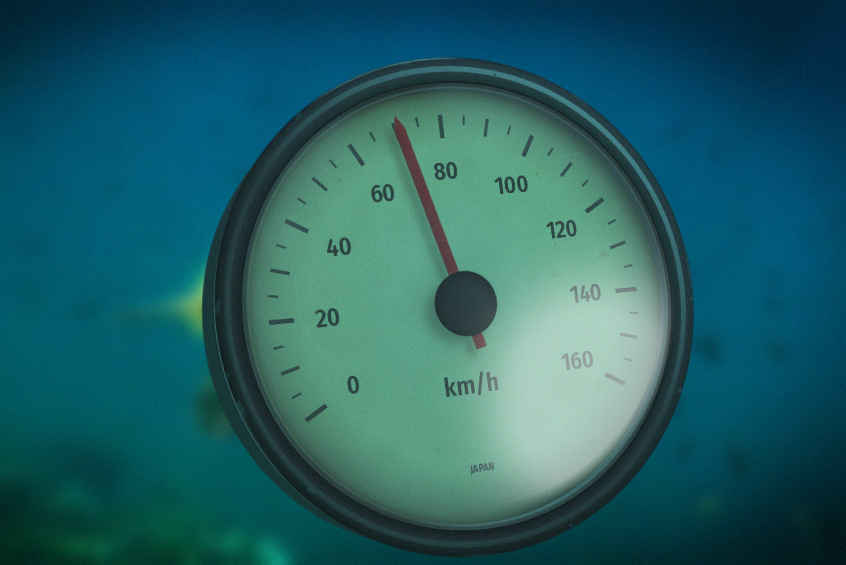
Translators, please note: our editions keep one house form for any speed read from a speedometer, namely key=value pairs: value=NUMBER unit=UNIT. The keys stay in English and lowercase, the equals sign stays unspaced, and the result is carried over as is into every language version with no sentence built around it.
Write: value=70 unit=km/h
